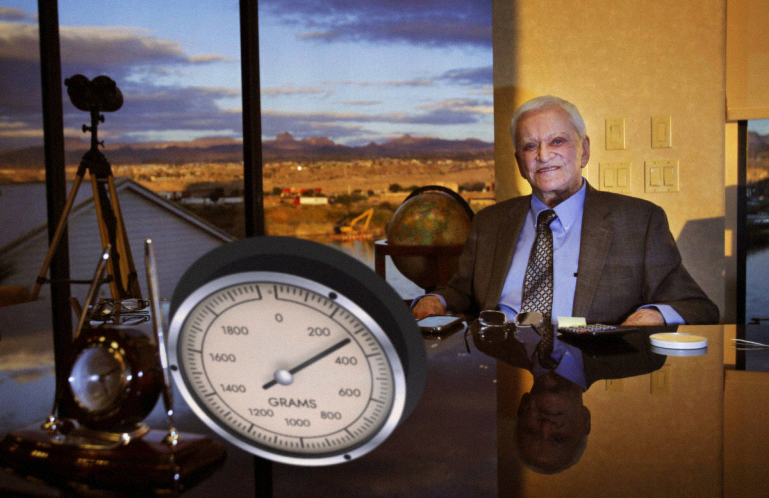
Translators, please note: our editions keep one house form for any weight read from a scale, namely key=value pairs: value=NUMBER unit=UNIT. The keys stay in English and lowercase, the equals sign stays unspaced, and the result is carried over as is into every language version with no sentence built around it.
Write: value=300 unit=g
